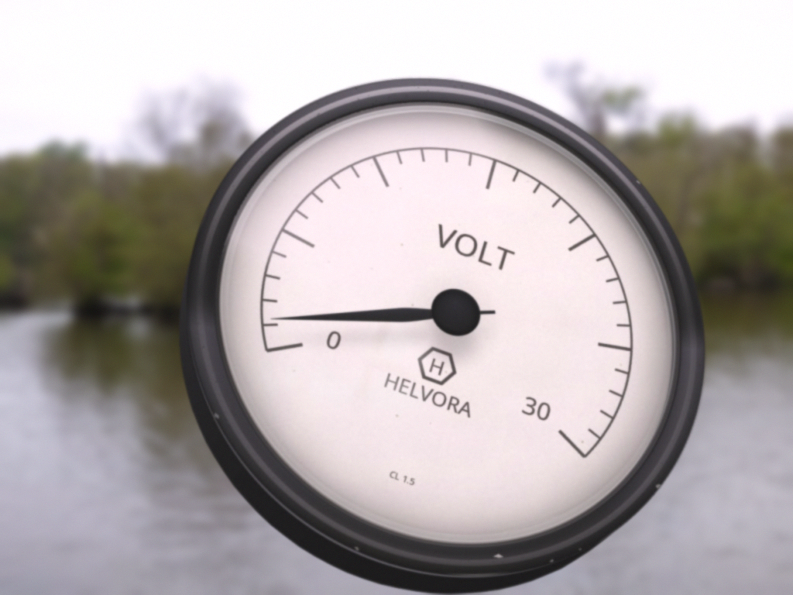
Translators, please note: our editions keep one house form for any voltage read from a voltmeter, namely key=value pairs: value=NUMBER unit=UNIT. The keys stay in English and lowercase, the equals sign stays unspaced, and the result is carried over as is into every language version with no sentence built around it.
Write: value=1 unit=V
